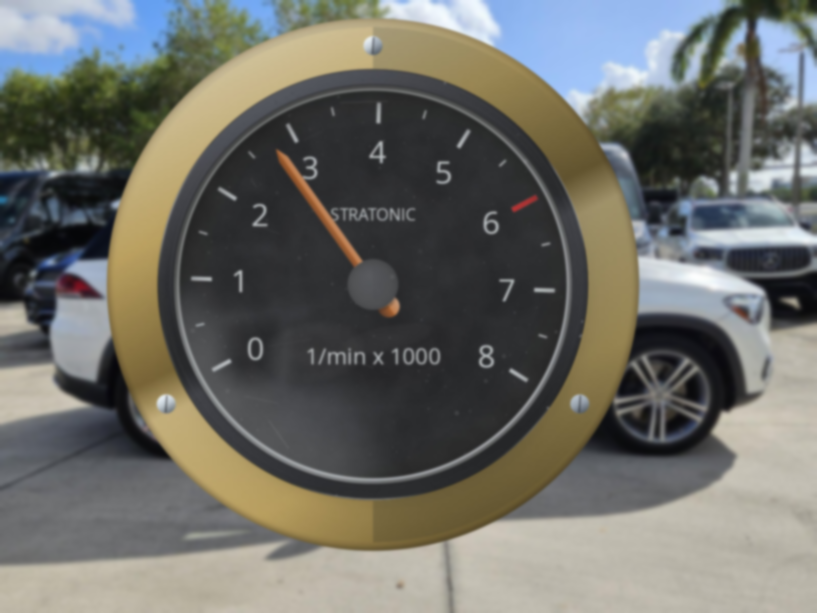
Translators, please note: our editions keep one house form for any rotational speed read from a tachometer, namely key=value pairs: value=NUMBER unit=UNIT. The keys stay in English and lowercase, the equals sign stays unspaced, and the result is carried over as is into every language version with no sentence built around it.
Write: value=2750 unit=rpm
